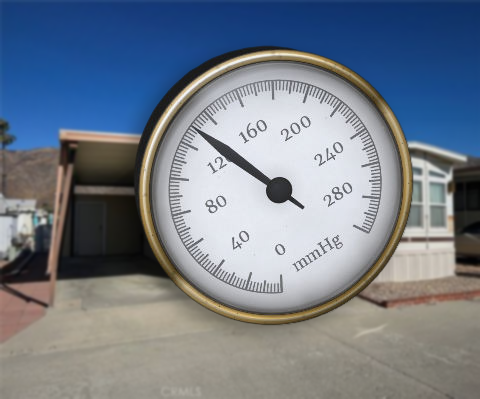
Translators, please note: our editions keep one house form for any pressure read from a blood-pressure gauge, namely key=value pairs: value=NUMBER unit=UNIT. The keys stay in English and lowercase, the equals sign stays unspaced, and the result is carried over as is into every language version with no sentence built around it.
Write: value=130 unit=mmHg
